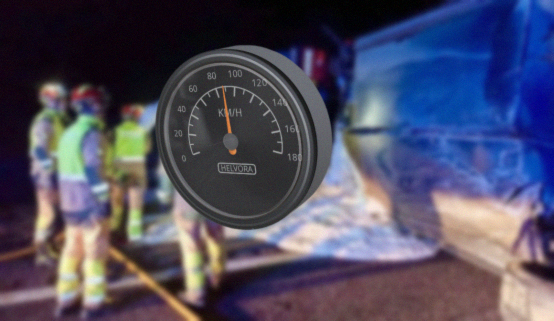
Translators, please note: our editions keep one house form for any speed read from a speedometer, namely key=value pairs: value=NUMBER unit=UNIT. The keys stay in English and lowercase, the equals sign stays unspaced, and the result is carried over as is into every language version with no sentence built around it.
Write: value=90 unit=km/h
